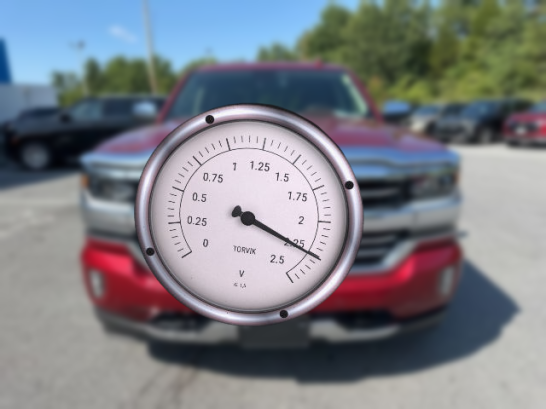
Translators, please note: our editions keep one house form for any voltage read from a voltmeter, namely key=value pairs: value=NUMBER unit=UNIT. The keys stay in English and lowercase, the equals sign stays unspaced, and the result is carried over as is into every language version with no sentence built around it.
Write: value=2.25 unit=V
